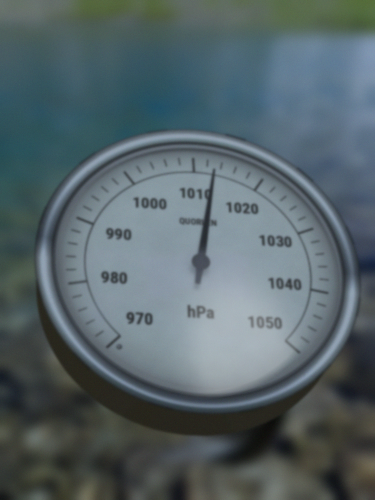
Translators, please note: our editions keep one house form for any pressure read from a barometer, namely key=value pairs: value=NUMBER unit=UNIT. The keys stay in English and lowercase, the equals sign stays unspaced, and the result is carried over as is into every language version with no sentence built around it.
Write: value=1013 unit=hPa
